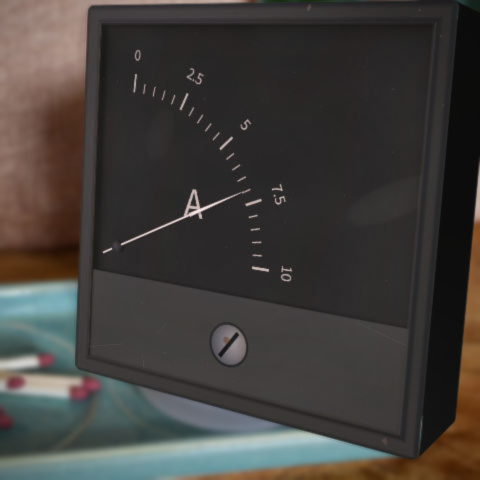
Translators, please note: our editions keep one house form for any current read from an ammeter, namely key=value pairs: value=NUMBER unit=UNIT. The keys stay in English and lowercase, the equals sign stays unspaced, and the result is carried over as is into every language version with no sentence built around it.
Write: value=7 unit=A
